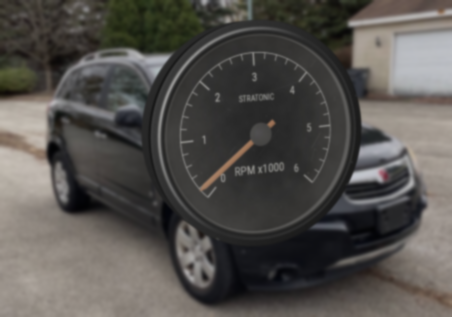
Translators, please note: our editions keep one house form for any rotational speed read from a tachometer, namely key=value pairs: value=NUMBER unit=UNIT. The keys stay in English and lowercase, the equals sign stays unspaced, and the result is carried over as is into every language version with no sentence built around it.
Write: value=200 unit=rpm
